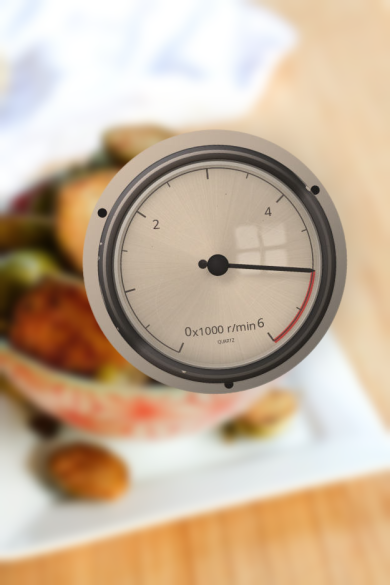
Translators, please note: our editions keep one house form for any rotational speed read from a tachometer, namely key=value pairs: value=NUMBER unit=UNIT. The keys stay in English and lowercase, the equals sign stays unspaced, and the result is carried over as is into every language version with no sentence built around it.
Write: value=5000 unit=rpm
